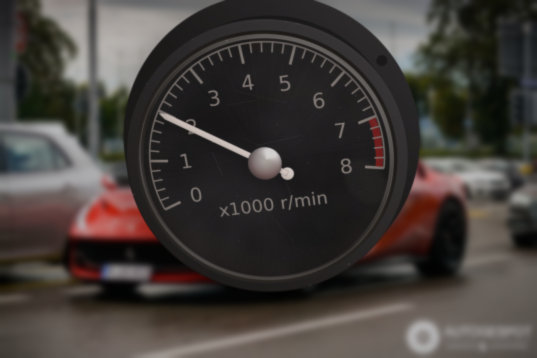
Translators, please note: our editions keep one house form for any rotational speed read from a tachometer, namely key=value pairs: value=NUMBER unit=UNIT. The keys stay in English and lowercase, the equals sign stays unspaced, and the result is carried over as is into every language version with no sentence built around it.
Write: value=2000 unit=rpm
